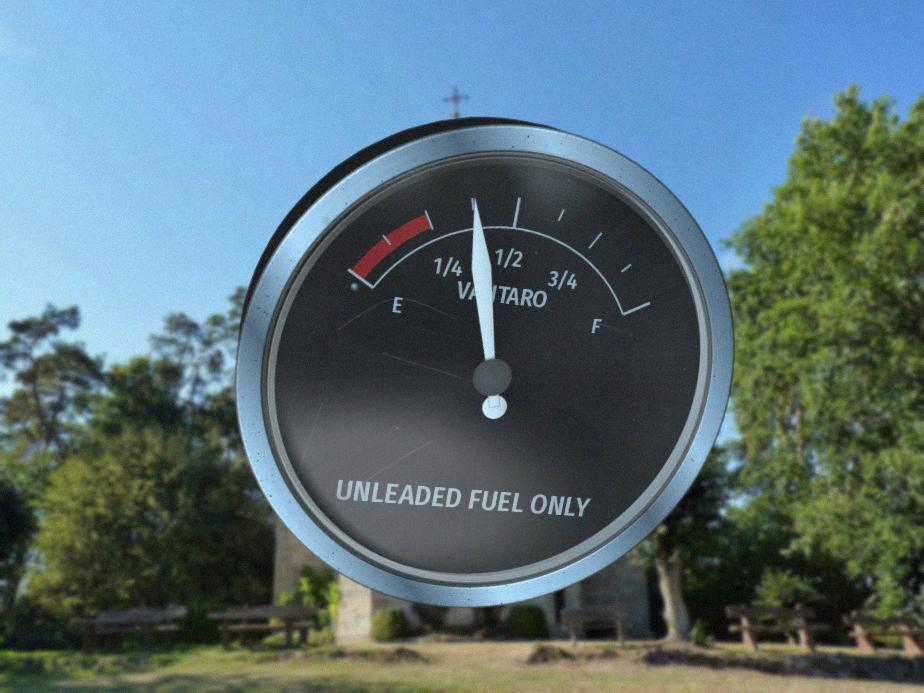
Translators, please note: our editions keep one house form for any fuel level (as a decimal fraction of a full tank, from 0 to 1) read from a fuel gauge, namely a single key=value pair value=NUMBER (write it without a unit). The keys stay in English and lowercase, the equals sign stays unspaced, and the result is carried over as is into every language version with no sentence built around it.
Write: value=0.375
